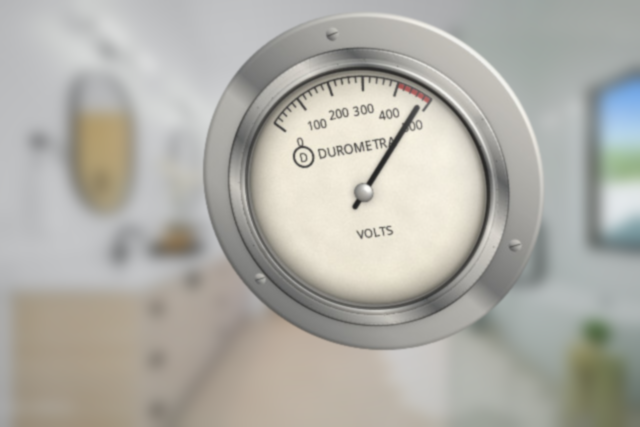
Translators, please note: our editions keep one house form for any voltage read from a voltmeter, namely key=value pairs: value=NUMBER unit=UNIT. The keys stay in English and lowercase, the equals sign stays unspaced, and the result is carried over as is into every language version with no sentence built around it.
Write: value=480 unit=V
